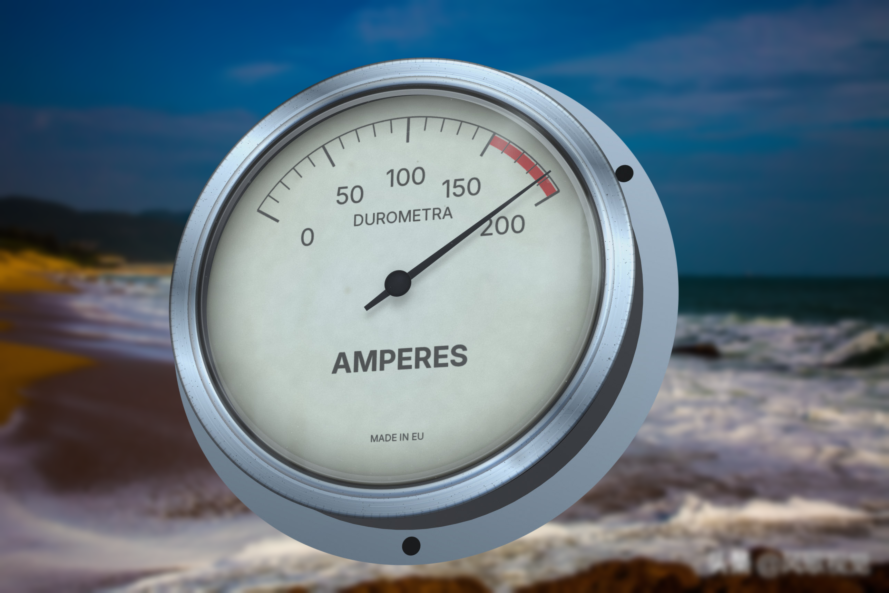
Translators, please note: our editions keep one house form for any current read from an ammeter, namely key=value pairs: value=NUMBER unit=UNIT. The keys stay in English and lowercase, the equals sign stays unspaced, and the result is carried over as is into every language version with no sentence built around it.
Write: value=190 unit=A
